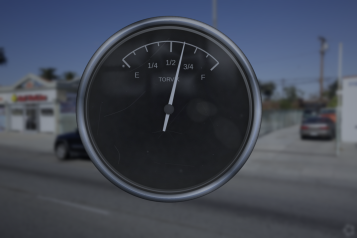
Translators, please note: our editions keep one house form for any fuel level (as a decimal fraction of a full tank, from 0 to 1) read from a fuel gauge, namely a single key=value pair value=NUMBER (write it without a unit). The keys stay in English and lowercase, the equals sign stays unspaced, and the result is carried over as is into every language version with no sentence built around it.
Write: value=0.625
